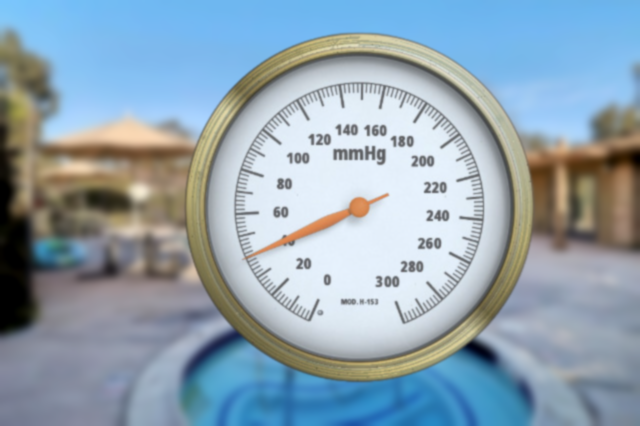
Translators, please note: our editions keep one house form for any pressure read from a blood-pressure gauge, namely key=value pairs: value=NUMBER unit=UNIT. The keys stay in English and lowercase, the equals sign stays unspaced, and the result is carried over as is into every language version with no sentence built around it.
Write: value=40 unit=mmHg
